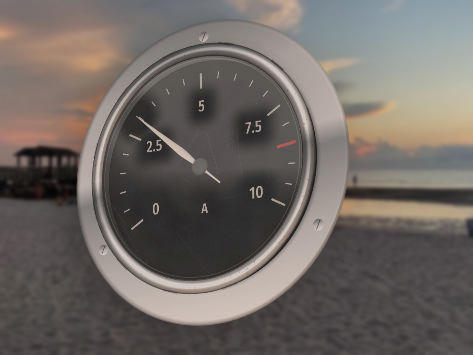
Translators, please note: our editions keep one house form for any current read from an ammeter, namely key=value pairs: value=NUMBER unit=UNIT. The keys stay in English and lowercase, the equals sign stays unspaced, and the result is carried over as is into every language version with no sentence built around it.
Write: value=3 unit=A
